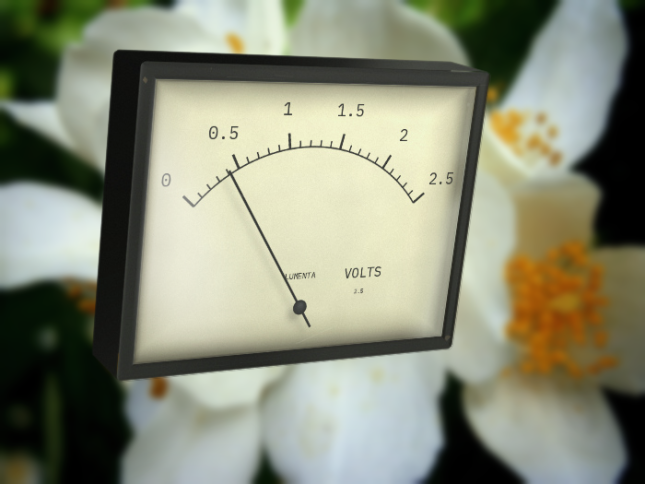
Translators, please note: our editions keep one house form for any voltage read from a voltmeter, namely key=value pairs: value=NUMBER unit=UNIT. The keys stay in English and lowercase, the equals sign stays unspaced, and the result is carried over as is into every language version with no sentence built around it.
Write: value=0.4 unit=V
